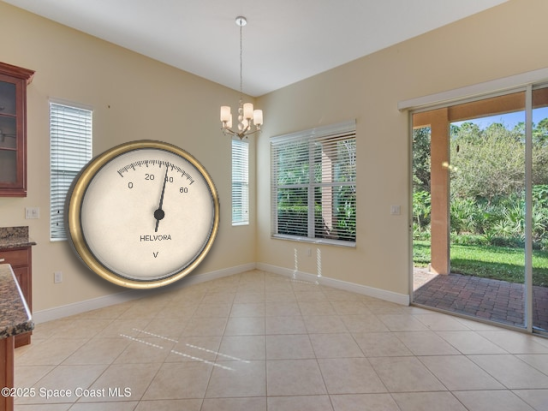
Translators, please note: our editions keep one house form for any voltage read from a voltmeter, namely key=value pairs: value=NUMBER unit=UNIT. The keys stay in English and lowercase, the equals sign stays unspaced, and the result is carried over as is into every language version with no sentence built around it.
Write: value=35 unit=V
